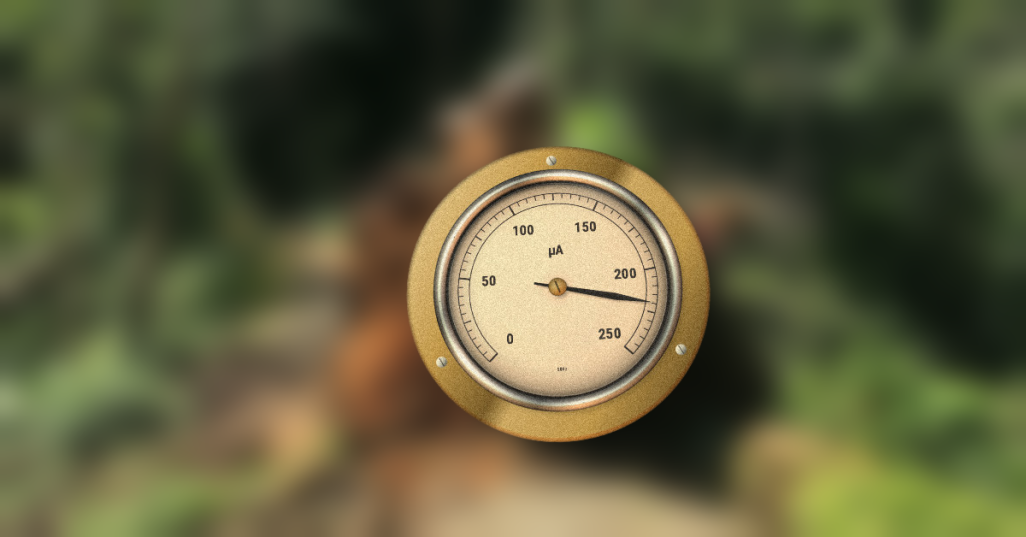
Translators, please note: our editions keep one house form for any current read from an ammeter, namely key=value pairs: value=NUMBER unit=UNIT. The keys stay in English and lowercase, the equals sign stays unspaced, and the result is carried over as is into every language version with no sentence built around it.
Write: value=220 unit=µA
